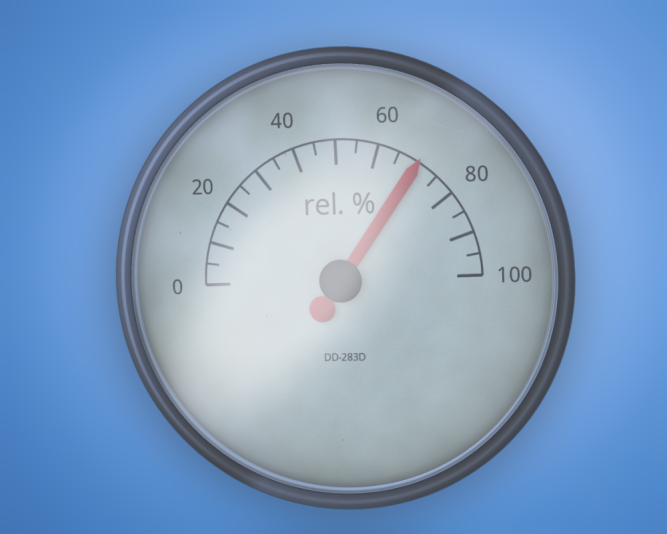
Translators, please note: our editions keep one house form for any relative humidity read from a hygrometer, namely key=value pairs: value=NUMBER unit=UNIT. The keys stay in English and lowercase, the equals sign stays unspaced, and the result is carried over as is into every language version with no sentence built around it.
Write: value=70 unit=%
